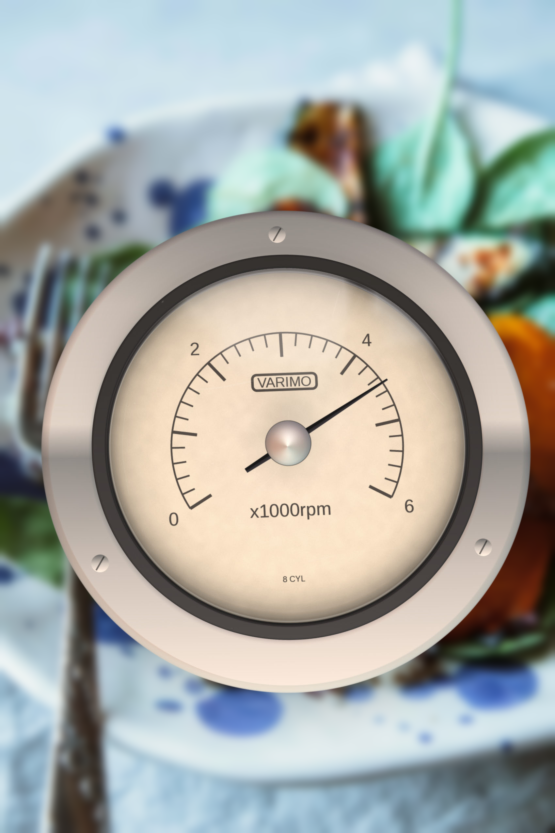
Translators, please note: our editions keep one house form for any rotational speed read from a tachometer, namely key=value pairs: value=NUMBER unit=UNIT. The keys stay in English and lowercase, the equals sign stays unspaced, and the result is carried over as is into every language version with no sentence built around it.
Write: value=4500 unit=rpm
